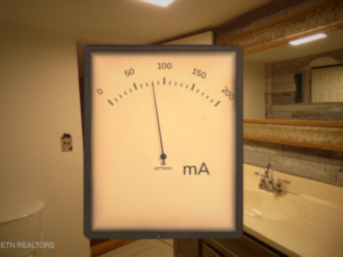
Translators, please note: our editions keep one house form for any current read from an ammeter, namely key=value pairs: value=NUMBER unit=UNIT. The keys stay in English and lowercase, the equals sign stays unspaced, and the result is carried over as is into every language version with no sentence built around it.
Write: value=80 unit=mA
